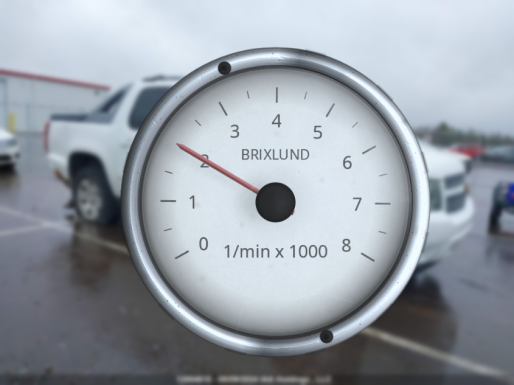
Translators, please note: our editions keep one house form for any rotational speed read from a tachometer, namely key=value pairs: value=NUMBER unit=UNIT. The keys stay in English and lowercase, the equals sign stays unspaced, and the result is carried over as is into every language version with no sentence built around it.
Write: value=2000 unit=rpm
